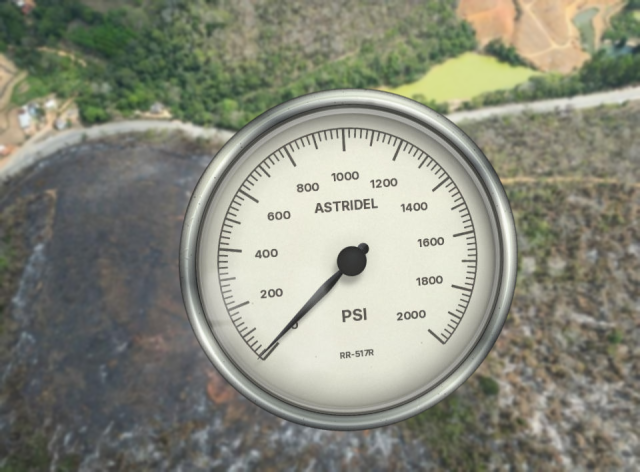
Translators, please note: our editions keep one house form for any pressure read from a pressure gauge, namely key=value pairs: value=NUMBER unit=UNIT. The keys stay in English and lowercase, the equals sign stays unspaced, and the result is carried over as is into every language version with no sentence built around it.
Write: value=20 unit=psi
